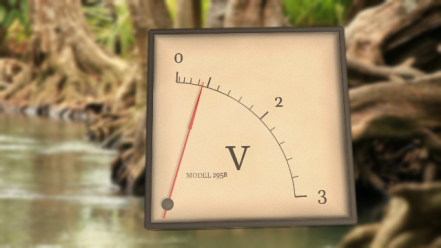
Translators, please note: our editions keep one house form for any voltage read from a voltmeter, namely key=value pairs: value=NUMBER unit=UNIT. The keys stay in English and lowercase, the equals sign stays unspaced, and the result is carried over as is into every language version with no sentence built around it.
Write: value=0.9 unit=V
